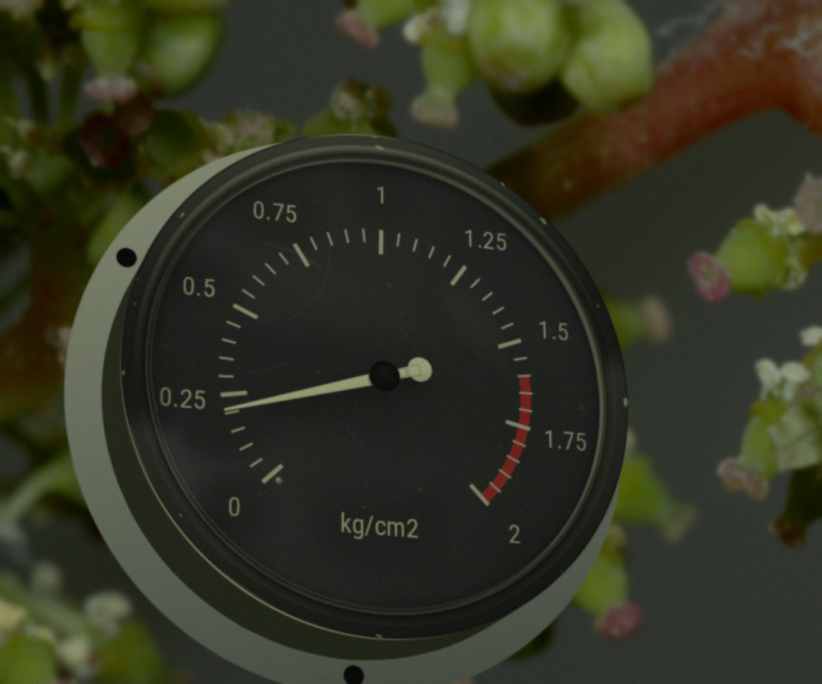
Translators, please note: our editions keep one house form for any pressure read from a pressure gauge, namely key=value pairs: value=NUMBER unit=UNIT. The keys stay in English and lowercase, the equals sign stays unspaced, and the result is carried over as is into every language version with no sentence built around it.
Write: value=0.2 unit=kg/cm²
